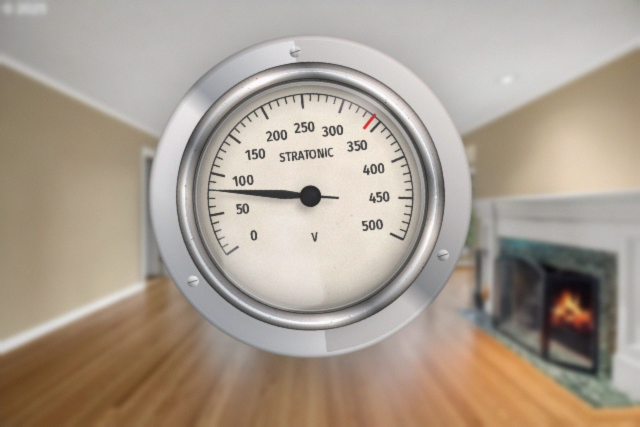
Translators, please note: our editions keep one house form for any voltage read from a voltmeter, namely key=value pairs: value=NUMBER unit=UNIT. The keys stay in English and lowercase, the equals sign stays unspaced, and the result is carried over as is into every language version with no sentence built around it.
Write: value=80 unit=V
